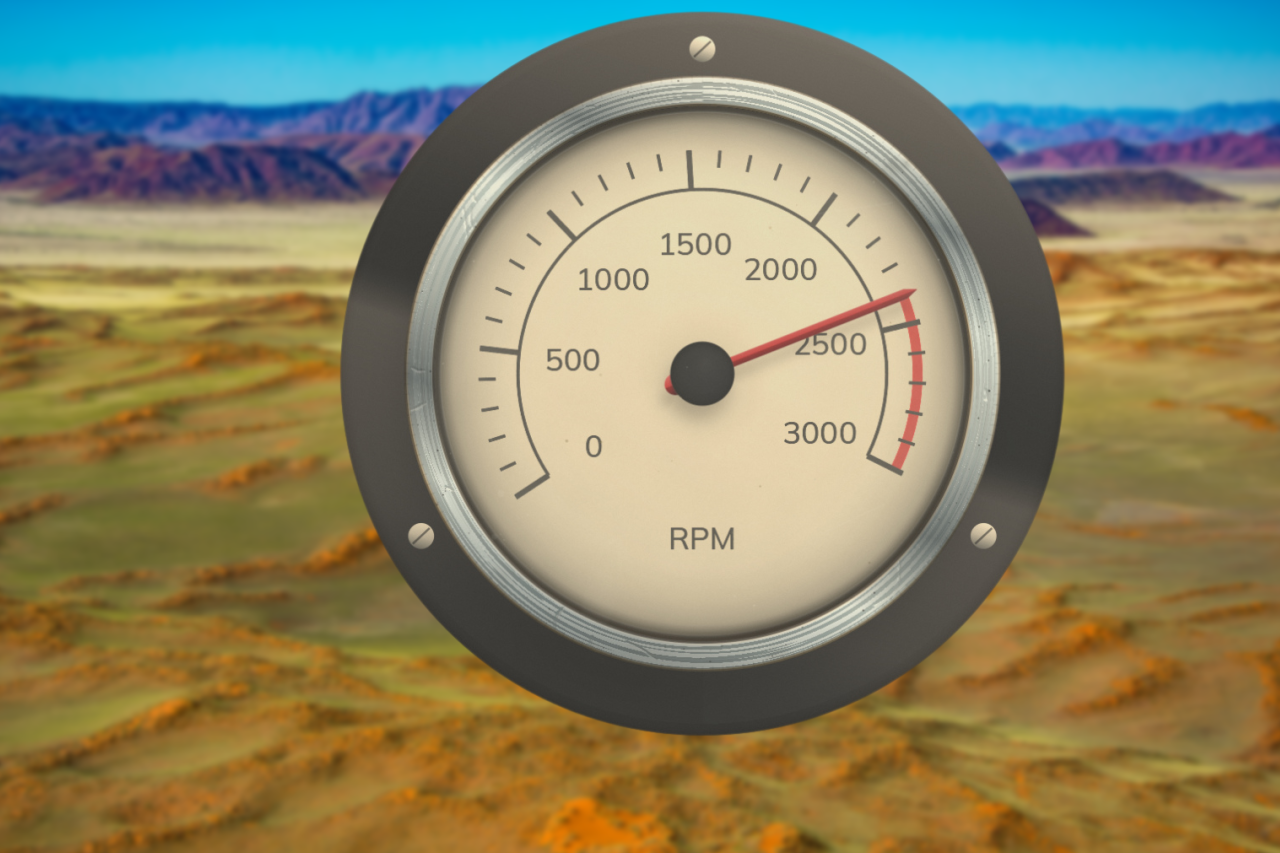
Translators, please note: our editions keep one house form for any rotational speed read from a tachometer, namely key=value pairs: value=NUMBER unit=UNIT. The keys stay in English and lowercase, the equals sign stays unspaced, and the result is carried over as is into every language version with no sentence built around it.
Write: value=2400 unit=rpm
